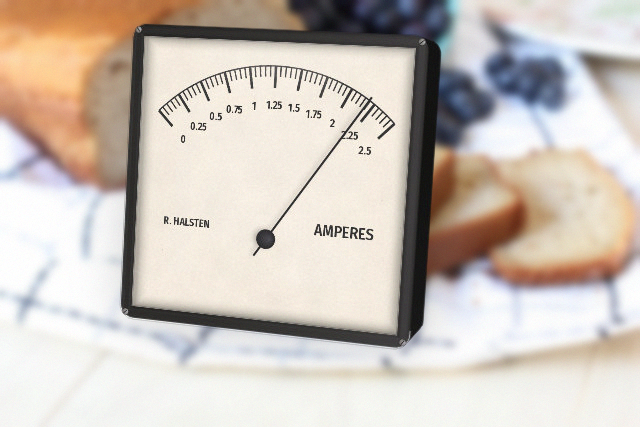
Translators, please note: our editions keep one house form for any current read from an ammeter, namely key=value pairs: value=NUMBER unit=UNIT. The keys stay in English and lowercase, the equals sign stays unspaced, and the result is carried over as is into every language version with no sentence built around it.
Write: value=2.2 unit=A
